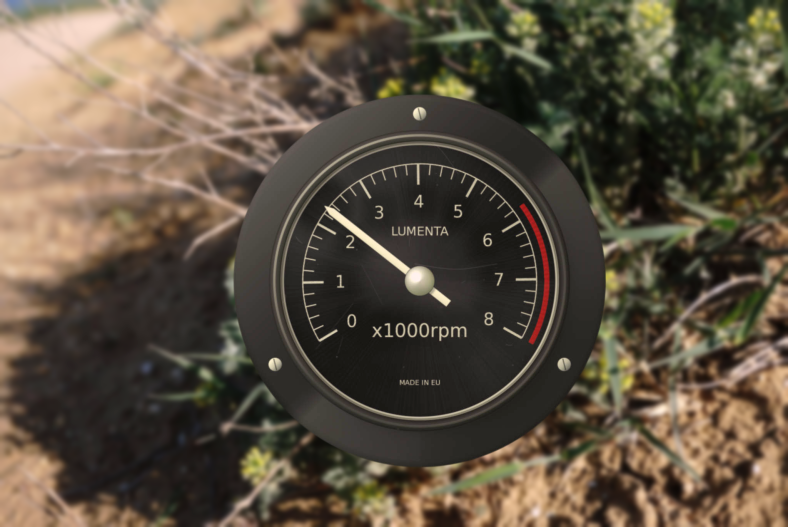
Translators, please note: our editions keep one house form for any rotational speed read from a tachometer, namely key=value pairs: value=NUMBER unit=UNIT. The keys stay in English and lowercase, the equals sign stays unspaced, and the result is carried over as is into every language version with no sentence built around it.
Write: value=2300 unit=rpm
